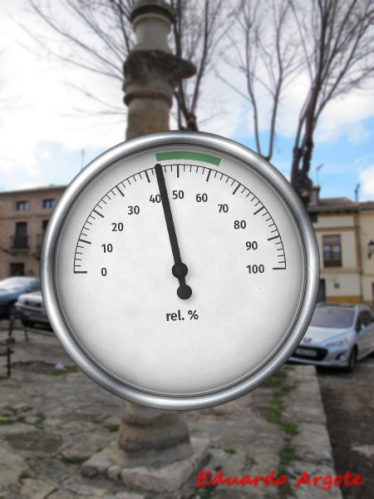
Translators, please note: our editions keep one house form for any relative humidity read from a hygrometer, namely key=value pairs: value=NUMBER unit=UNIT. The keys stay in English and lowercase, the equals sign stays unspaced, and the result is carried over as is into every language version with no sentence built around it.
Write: value=44 unit=%
